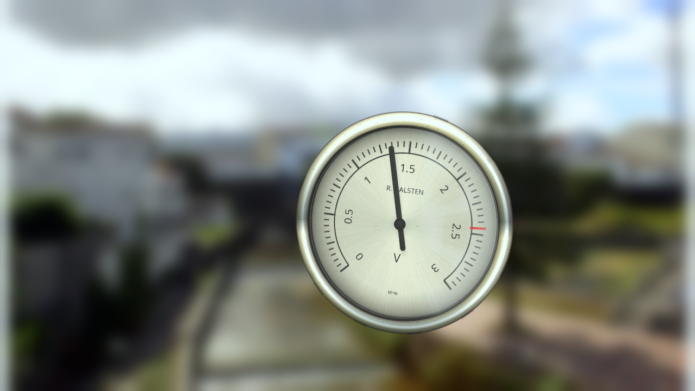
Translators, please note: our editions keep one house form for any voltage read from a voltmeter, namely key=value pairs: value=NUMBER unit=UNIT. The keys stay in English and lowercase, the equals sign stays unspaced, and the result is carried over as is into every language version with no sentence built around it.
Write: value=1.35 unit=V
